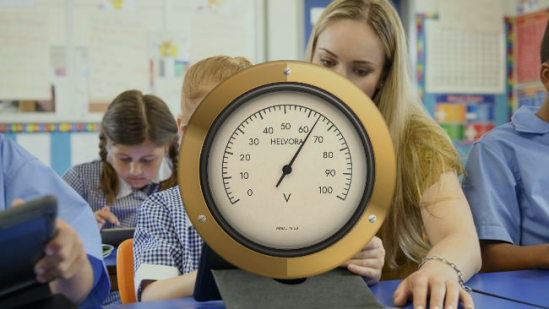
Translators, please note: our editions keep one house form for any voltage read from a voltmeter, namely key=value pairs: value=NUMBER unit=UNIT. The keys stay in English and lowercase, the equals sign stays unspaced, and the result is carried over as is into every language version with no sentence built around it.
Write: value=64 unit=V
